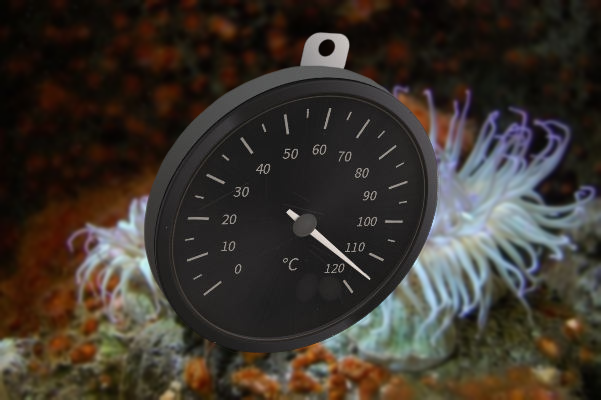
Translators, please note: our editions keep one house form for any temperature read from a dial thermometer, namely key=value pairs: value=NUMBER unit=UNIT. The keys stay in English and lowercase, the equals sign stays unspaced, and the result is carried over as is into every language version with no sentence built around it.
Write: value=115 unit=°C
